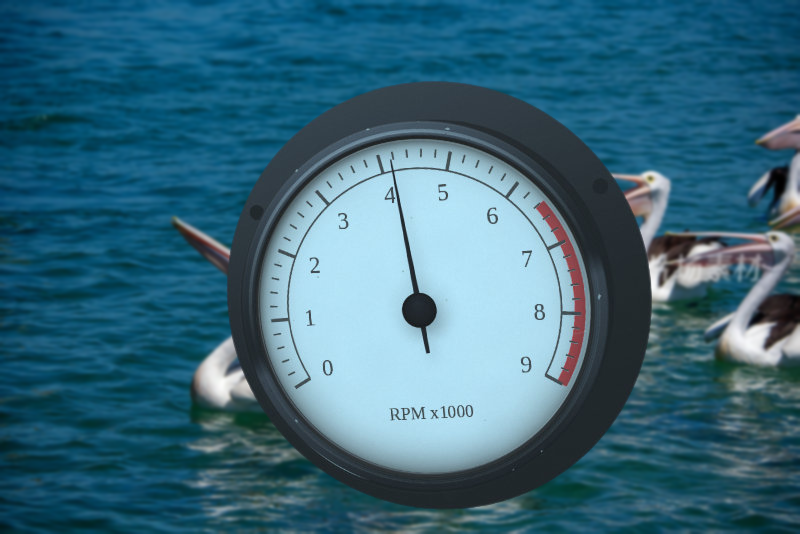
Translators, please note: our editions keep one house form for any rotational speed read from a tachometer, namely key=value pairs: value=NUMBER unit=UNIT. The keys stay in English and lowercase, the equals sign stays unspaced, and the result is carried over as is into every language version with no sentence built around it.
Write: value=4200 unit=rpm
